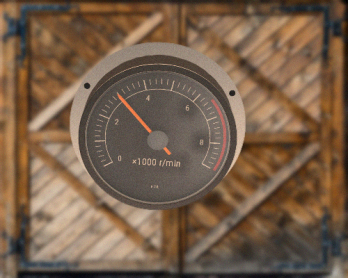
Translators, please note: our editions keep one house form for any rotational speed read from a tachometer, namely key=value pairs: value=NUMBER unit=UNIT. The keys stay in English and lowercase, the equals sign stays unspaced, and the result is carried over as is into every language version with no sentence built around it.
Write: value=3000 unit=rpm
